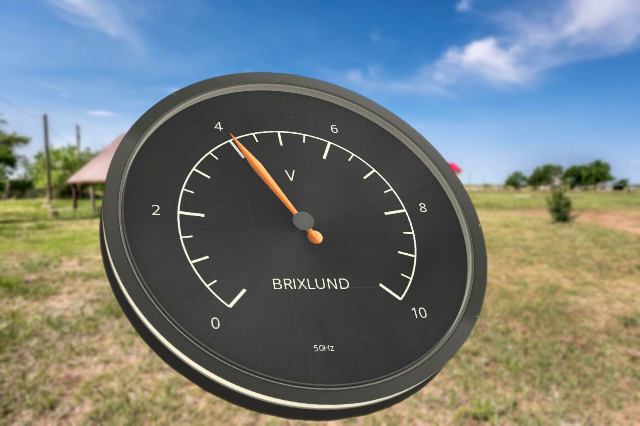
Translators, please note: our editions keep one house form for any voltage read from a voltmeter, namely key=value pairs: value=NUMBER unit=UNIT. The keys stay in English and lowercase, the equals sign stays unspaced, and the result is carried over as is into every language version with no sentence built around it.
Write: value=4 unit=V
